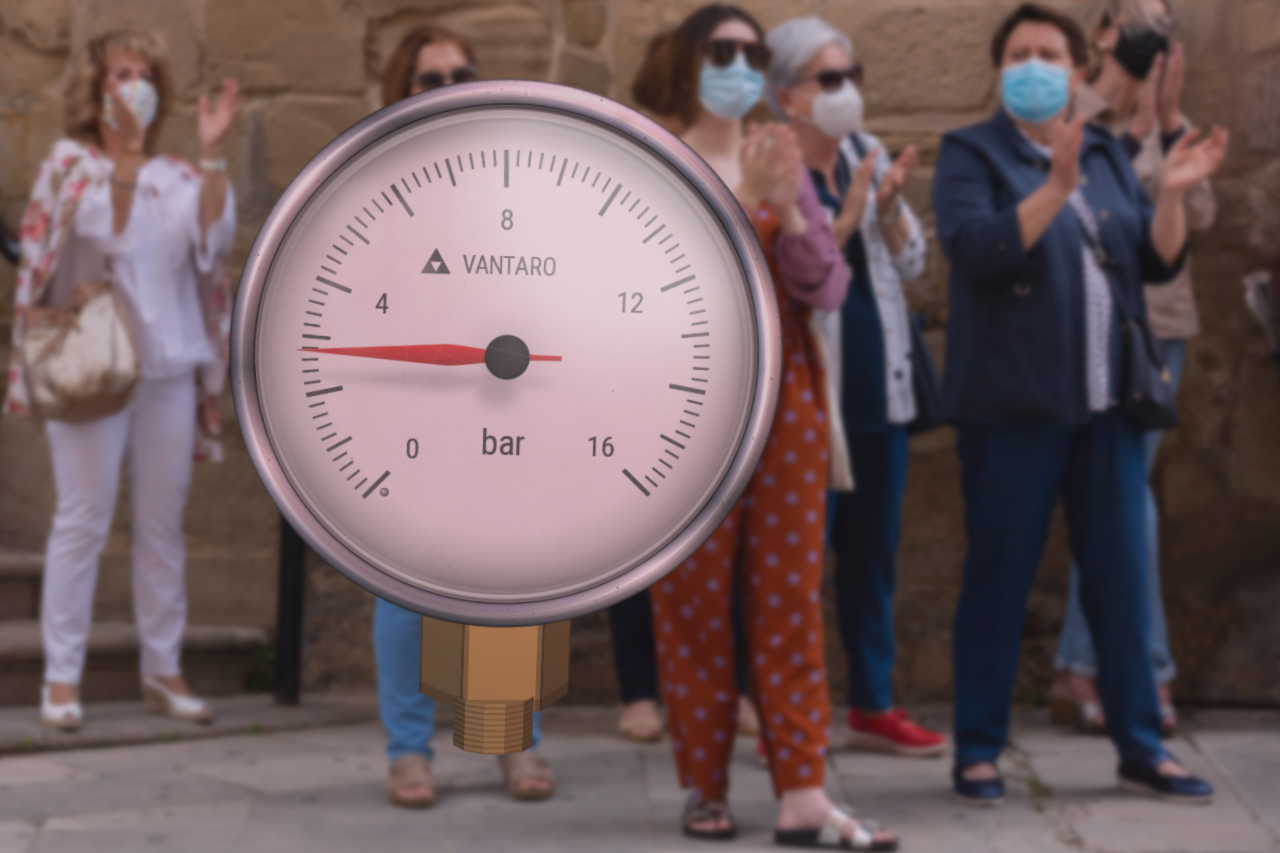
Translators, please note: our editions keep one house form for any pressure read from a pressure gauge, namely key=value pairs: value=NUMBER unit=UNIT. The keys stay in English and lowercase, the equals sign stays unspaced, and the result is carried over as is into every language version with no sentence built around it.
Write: value=2.8 unit=bar
